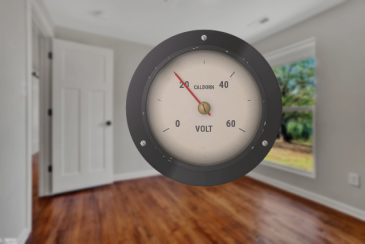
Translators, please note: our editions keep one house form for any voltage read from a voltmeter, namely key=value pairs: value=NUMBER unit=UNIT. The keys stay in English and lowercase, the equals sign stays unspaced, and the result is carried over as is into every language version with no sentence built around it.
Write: value=20 unit=V
